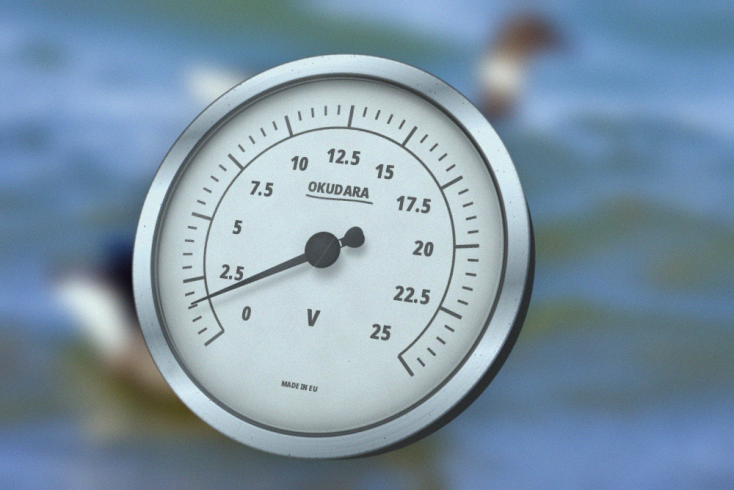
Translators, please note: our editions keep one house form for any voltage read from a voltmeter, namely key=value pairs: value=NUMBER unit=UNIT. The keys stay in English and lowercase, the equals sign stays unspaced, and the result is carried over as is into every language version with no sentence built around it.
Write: value=1.5 unit=V
